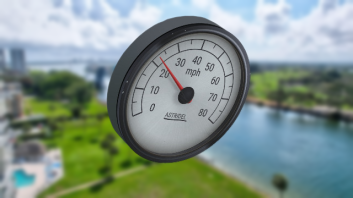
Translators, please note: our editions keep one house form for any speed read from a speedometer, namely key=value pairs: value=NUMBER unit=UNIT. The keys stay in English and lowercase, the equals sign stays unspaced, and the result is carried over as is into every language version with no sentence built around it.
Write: value=22.5 unit=mph
